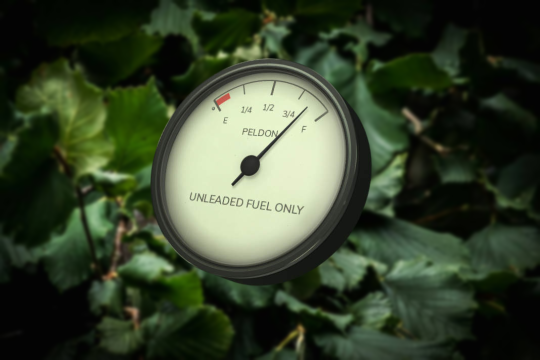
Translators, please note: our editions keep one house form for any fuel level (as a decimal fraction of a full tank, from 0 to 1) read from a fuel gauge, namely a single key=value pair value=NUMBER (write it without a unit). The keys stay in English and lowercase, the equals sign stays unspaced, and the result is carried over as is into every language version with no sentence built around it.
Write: value=0.875
